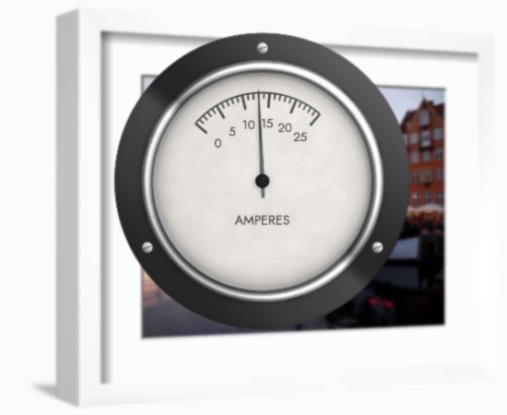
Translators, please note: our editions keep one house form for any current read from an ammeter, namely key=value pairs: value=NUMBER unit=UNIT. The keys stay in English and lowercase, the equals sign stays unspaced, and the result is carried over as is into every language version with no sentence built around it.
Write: value=13 unit=A
